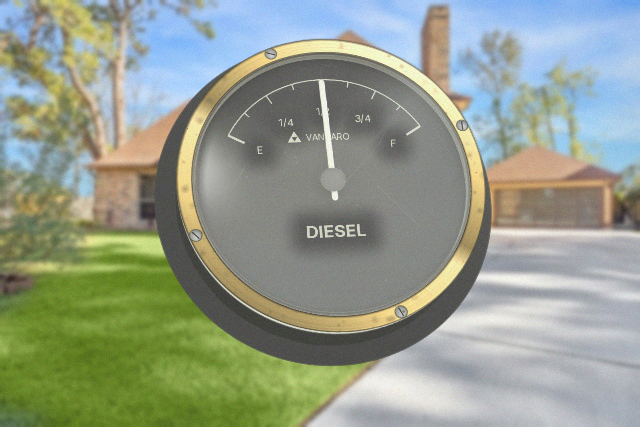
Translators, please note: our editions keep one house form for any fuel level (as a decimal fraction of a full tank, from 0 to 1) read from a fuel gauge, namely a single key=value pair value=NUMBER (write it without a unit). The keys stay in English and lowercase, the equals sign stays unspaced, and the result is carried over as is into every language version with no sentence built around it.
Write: value=0.5
